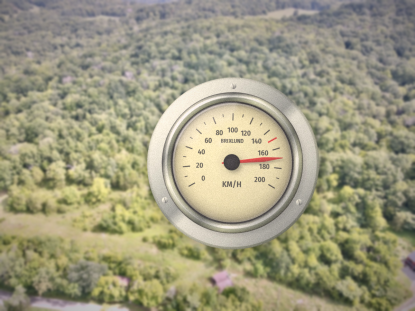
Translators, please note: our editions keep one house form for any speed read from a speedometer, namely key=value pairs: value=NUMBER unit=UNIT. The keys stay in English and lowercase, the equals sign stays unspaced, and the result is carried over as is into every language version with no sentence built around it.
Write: value=170 unit=km/h
